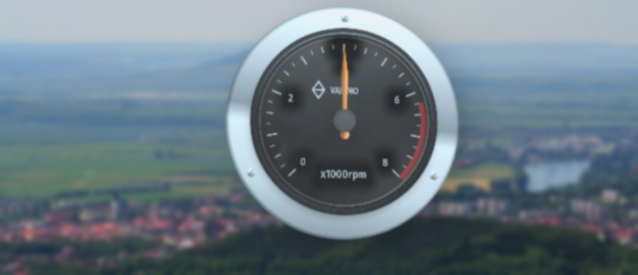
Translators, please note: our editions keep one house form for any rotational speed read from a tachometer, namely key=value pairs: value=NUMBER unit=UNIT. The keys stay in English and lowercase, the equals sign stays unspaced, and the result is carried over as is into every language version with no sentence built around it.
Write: value=4000 unit=rpm
